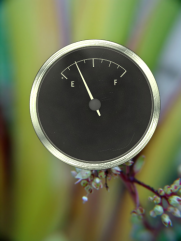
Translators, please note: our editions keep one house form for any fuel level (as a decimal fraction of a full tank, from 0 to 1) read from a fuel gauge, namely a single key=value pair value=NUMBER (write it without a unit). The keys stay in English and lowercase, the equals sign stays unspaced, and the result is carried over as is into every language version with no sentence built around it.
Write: value=0.25
